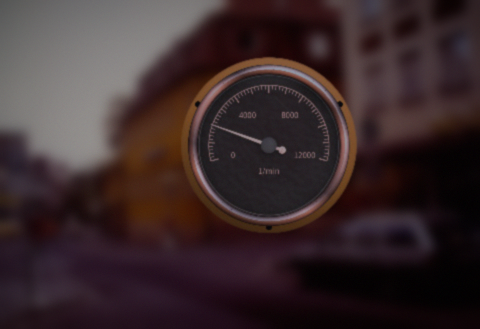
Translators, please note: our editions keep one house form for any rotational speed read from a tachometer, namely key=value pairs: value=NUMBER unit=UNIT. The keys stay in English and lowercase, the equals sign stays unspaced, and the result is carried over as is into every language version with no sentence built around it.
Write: value=2000 unit=rpm
